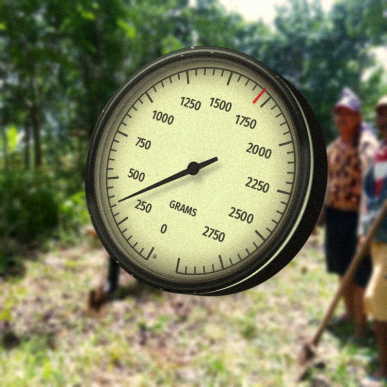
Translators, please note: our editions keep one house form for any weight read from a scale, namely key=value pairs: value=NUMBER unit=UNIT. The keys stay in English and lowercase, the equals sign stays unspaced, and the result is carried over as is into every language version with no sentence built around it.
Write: value=350 unit=g
